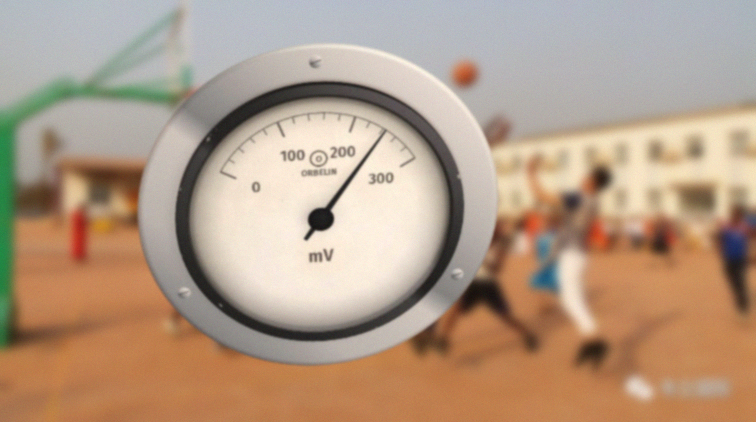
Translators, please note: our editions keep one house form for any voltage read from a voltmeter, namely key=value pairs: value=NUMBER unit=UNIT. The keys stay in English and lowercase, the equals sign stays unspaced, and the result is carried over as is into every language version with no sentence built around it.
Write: value=240 unit=mV
